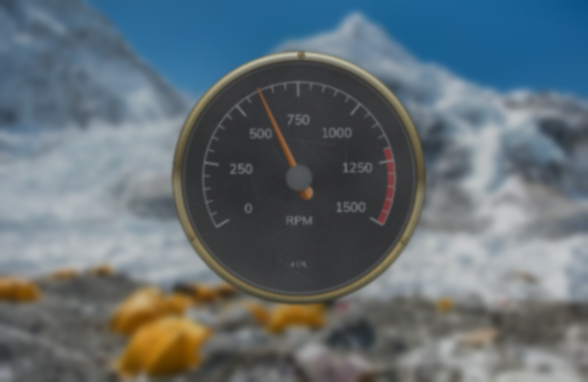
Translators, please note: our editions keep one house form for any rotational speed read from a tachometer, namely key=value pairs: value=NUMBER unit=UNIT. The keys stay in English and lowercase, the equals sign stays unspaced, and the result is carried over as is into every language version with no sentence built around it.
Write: value=600 unit=rpm
